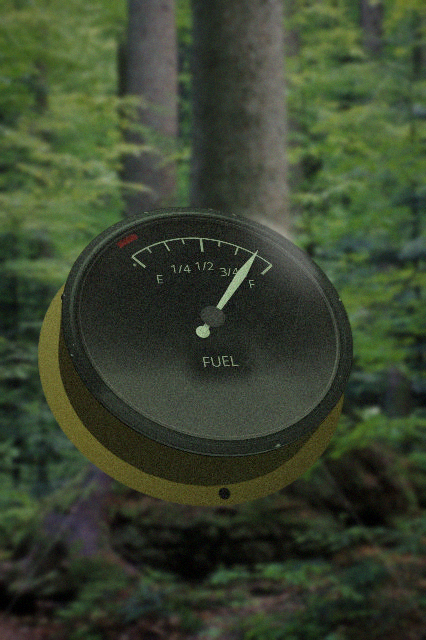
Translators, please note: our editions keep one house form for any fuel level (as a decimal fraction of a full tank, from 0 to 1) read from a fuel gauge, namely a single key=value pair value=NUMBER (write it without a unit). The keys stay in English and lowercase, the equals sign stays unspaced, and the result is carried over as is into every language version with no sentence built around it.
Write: value=0.875
